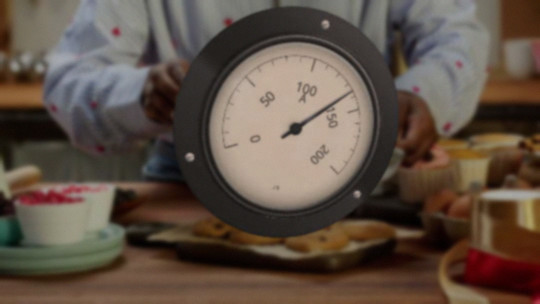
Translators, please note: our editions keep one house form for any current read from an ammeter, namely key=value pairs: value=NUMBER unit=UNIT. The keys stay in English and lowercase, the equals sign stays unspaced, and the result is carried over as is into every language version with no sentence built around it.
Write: value=135 unit=A
